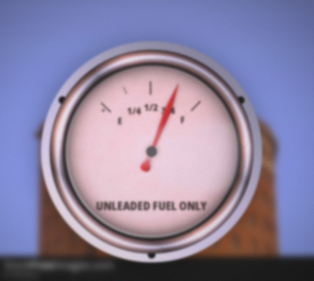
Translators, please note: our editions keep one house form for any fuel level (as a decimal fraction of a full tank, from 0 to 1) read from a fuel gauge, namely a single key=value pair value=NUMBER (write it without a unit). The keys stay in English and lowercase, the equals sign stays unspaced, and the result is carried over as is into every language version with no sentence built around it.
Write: value=0.75
